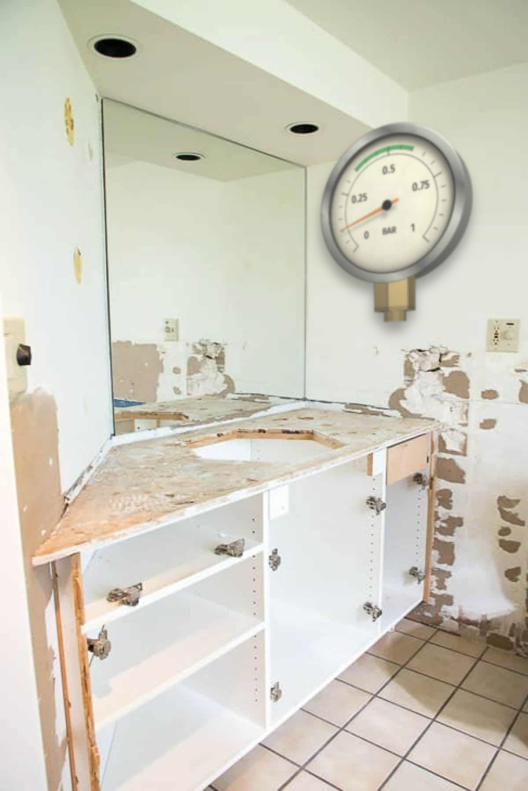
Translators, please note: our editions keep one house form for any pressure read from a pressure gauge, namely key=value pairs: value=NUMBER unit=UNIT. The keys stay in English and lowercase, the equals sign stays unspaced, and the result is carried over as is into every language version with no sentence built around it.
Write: value=0.1 unit=bar
